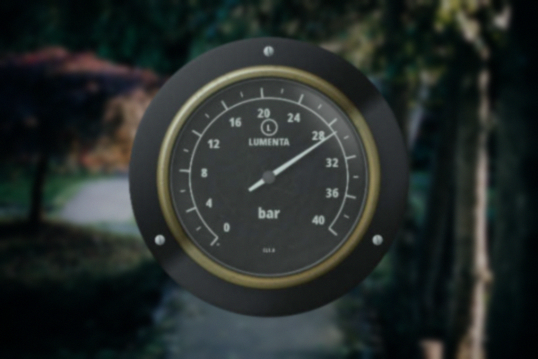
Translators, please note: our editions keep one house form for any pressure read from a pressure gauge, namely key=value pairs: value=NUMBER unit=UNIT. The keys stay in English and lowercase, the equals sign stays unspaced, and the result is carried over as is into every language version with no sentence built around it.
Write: value=29 unit=bar
